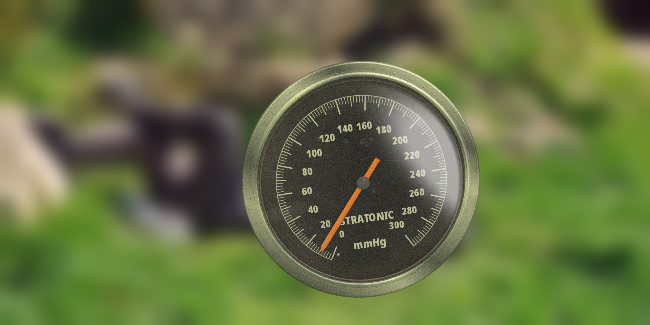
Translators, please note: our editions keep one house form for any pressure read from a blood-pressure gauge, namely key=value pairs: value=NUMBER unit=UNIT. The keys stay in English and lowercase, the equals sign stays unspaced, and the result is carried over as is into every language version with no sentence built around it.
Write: value=10 unit=mmHg
